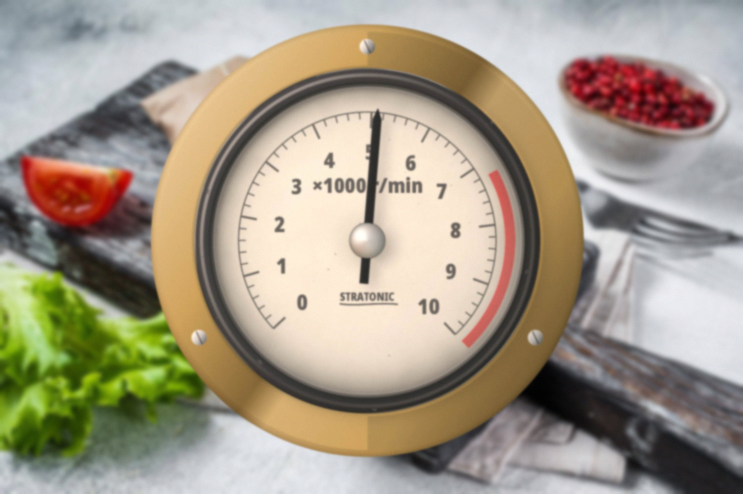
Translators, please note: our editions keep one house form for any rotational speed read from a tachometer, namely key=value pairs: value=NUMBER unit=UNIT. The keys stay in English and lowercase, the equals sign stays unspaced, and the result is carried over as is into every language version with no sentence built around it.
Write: value=5100 unit=rpm
